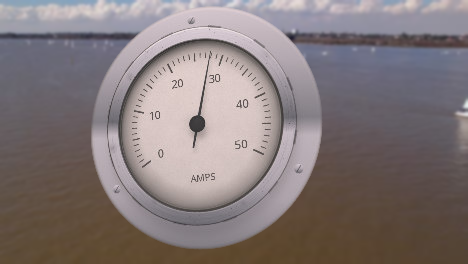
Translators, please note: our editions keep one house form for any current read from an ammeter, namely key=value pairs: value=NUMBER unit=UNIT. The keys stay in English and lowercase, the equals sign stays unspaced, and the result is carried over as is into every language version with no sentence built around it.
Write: value=28 unit=A
